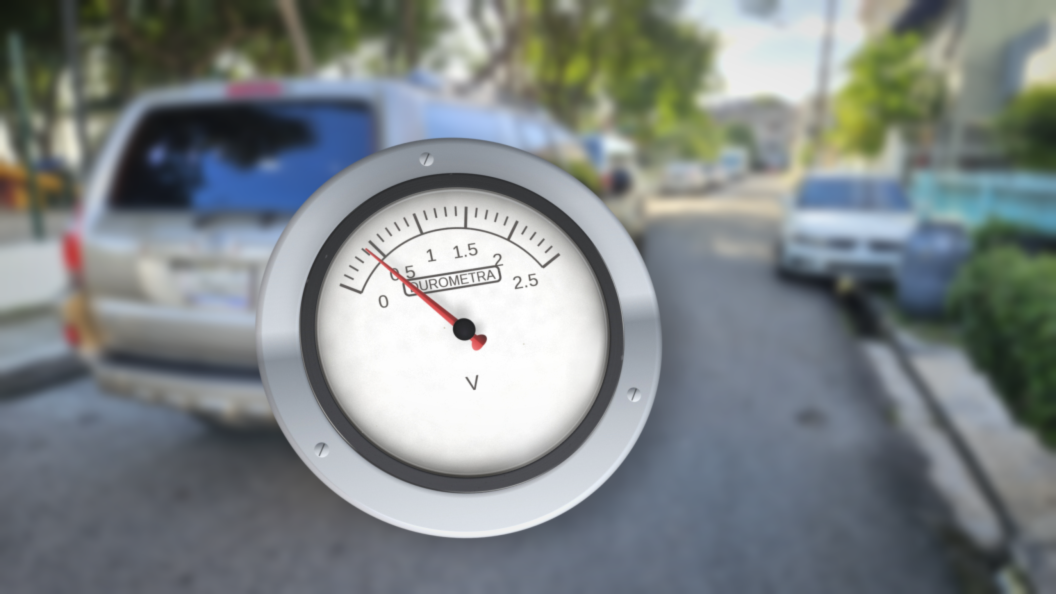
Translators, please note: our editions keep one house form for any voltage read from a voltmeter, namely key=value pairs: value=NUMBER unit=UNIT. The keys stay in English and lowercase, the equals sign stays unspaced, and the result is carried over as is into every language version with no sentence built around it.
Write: value=0.4 unit=V
